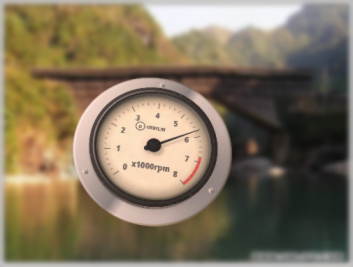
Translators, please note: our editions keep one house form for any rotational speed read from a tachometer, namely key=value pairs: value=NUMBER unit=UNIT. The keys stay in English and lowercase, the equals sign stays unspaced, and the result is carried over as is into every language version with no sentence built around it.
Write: value=5800 unit=rpm
